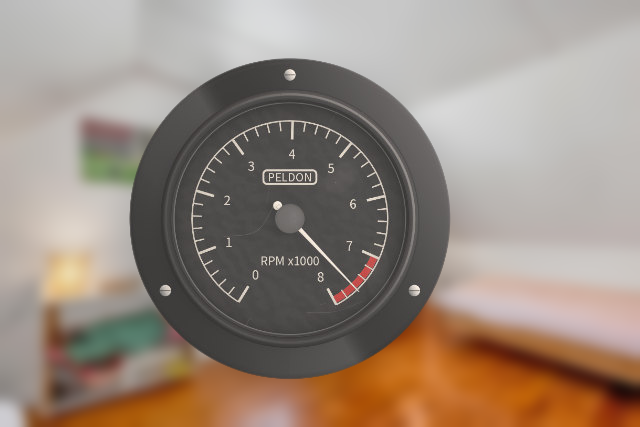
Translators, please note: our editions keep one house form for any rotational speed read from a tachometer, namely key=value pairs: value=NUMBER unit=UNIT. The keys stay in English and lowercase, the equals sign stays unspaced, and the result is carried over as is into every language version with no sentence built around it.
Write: value=7600 unit=rpm
